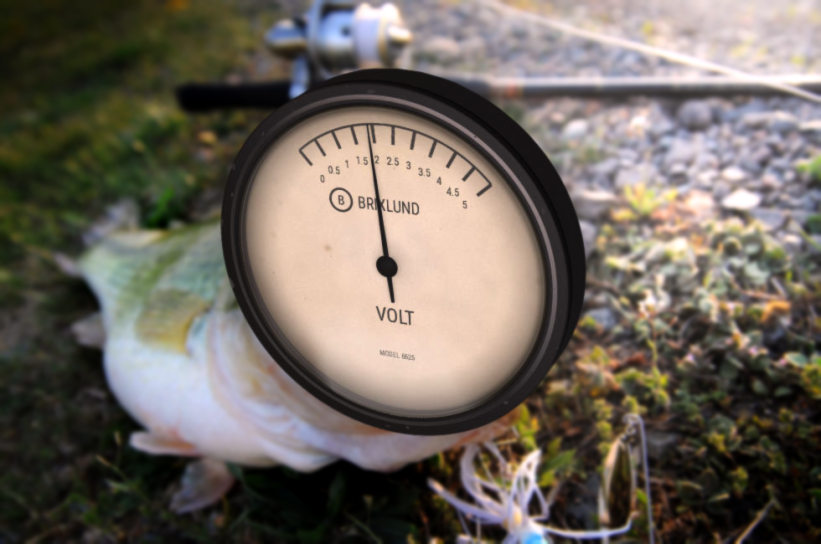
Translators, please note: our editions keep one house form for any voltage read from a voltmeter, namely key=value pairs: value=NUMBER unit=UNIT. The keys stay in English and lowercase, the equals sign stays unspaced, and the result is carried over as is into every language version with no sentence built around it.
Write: value=2 unit=V
